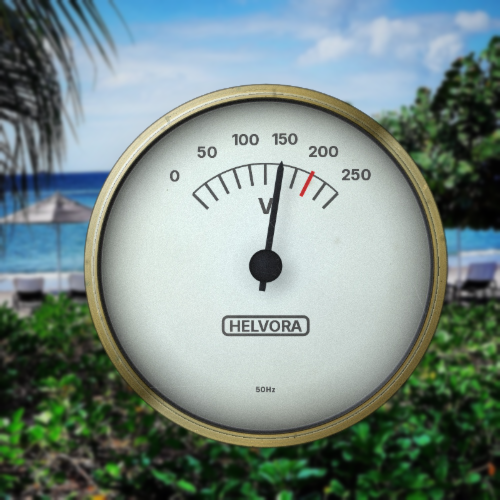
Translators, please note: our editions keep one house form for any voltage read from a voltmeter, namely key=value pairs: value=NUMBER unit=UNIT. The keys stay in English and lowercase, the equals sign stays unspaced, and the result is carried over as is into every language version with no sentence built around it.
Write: value=150 unit=V
